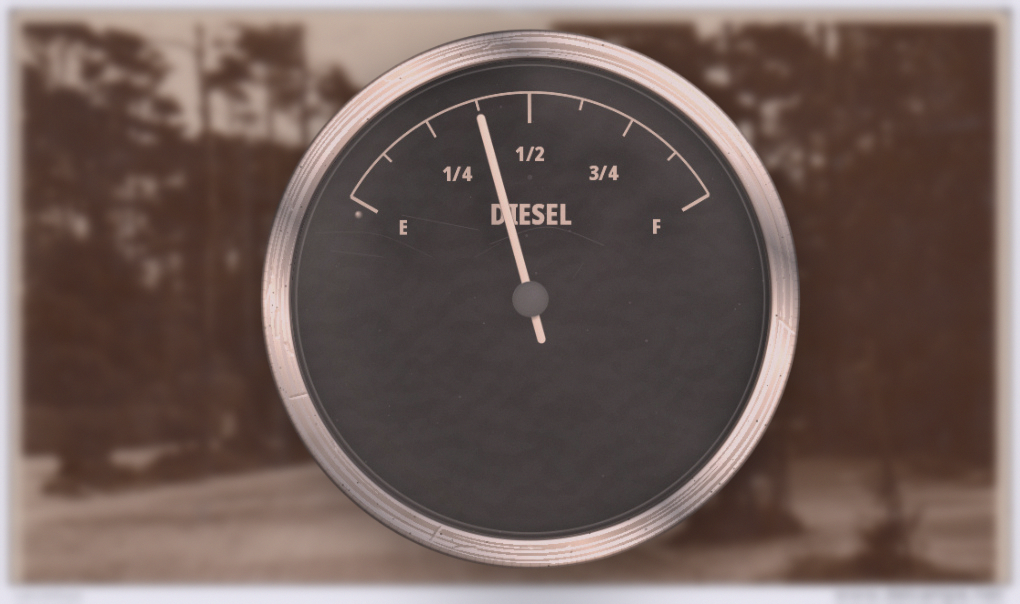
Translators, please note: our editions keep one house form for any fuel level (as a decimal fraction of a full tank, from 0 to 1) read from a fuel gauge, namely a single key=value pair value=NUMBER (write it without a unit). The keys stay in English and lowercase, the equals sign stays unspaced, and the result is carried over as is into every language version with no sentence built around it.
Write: value=0.375
